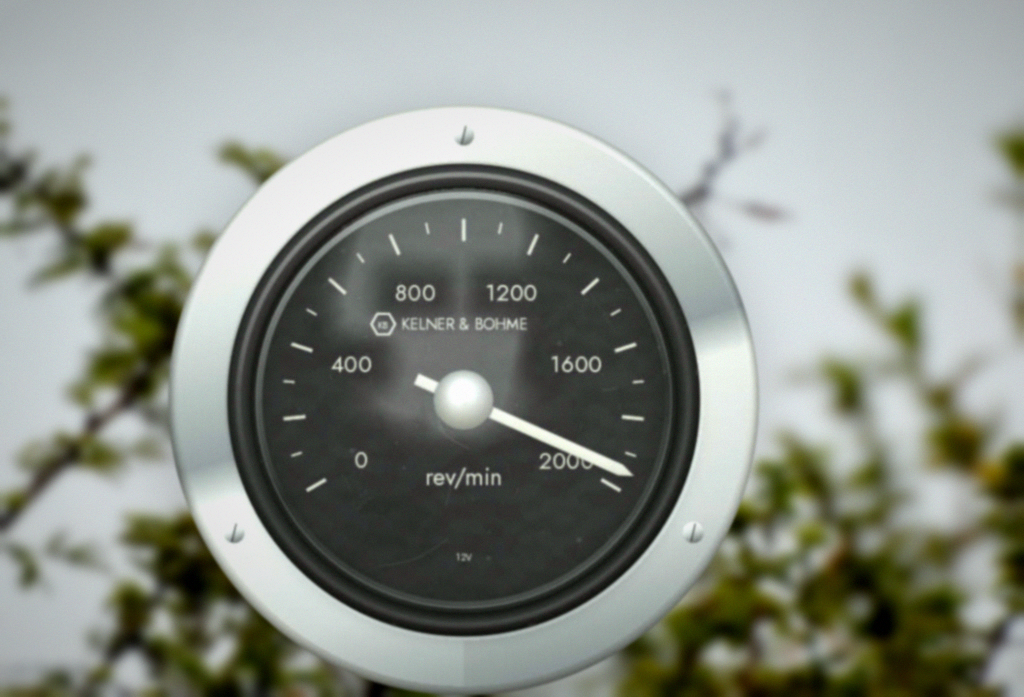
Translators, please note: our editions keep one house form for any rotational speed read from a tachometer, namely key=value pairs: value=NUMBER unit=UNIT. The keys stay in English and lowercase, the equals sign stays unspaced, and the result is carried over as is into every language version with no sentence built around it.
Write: value=1950 unit=rpm
